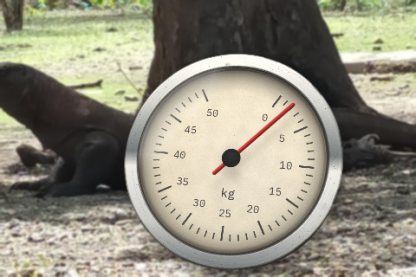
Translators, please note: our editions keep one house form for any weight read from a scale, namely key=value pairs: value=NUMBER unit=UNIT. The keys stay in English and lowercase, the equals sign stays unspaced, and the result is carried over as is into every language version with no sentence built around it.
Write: value=2 unit=kg
